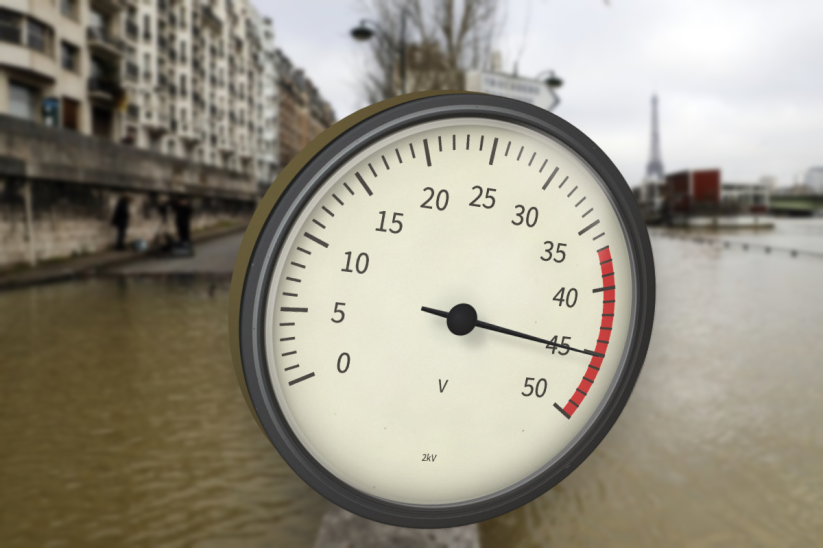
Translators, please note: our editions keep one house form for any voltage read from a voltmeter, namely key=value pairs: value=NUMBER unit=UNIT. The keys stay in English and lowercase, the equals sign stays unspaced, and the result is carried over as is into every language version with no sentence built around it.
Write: value=45 unit=V
